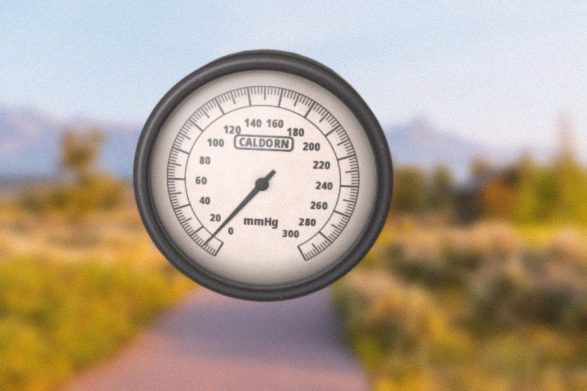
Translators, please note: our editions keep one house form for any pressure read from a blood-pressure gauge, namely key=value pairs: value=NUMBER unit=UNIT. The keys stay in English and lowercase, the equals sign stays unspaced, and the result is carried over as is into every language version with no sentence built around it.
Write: value=10 unit=mmHg
